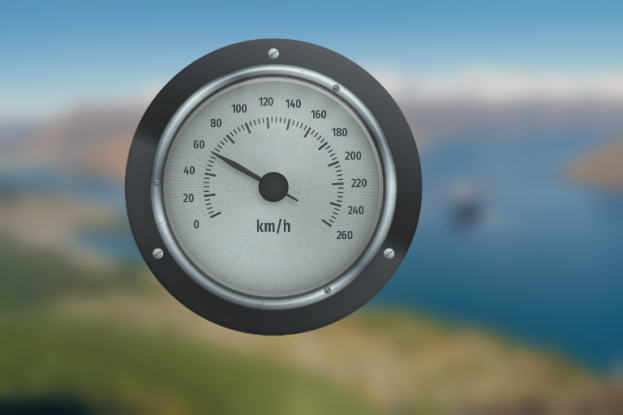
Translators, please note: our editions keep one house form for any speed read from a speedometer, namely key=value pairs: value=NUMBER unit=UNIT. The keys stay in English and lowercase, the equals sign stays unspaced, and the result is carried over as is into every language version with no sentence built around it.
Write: value=60 unit=km/h
